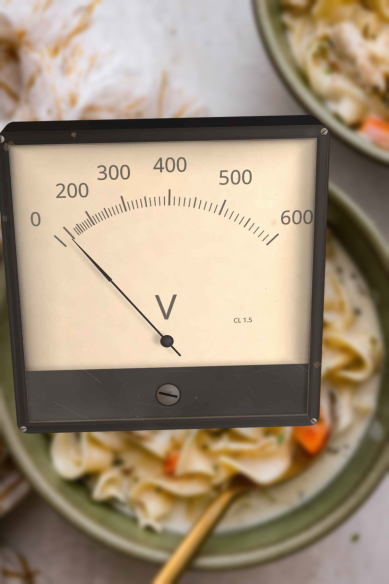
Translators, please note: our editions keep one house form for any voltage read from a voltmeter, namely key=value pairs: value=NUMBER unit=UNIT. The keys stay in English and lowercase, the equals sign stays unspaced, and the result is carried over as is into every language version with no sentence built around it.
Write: value=100 unit=V
